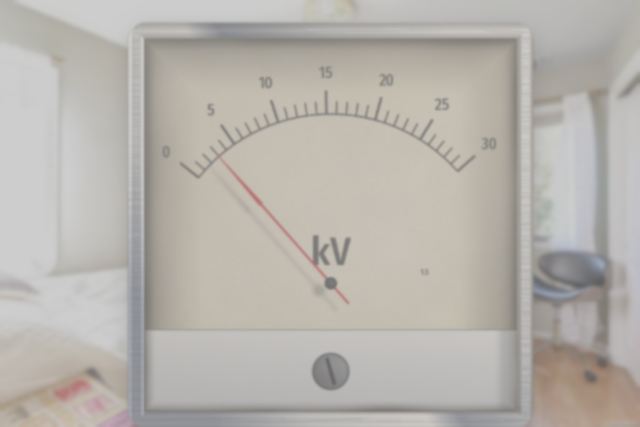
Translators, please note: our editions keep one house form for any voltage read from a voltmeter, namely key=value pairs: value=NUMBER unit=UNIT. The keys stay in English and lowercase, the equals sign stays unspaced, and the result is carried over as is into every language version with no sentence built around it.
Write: value=3 unit=kV
